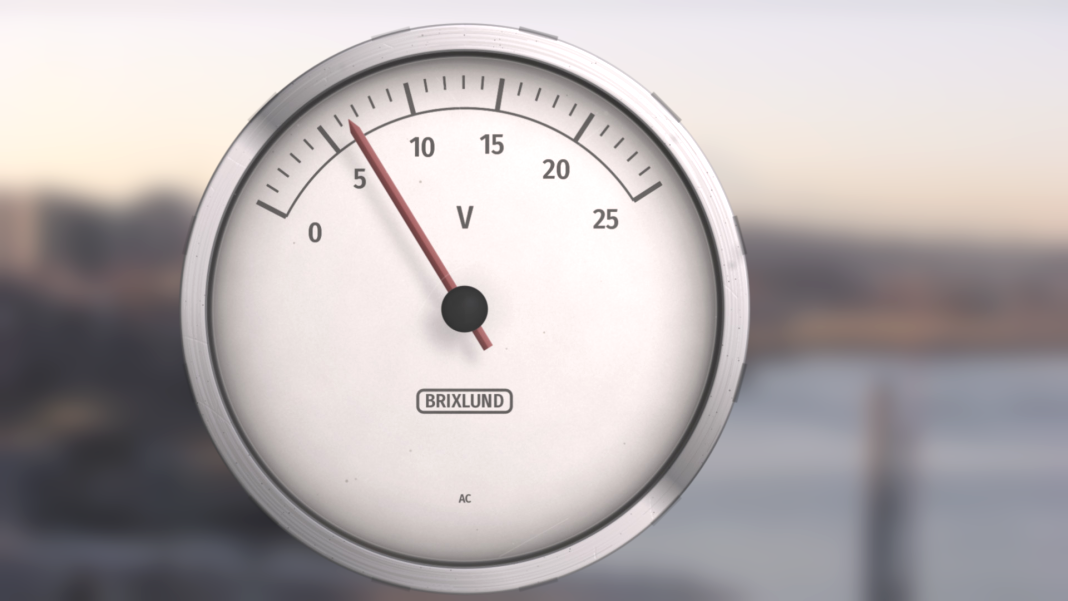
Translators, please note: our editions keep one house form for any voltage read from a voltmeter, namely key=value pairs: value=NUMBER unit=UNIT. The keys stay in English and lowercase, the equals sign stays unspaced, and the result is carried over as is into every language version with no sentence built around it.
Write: value=6.5 unit=V
